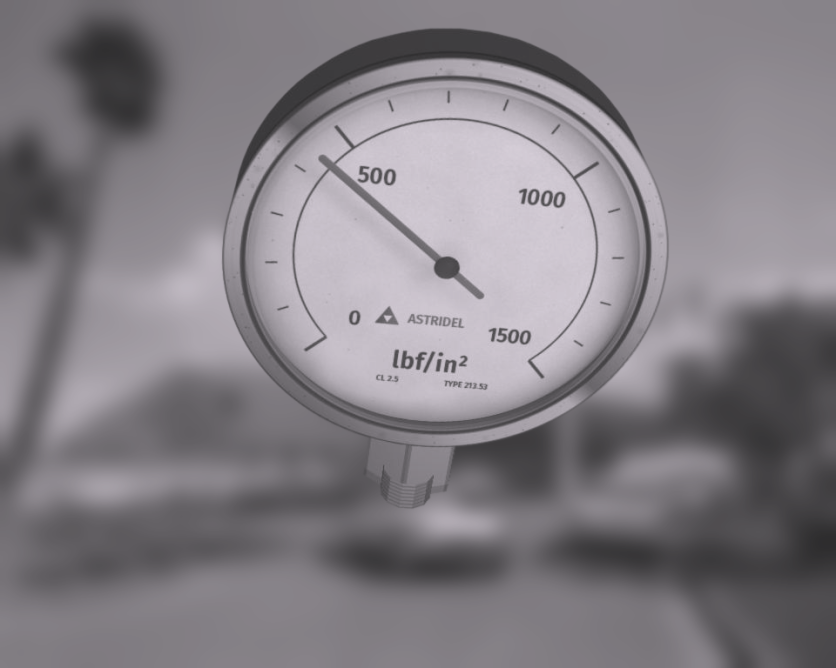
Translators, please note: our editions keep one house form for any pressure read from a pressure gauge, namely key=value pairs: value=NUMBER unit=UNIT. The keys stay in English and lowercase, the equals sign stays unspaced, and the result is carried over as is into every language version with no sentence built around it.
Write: value=450 unit=psi
